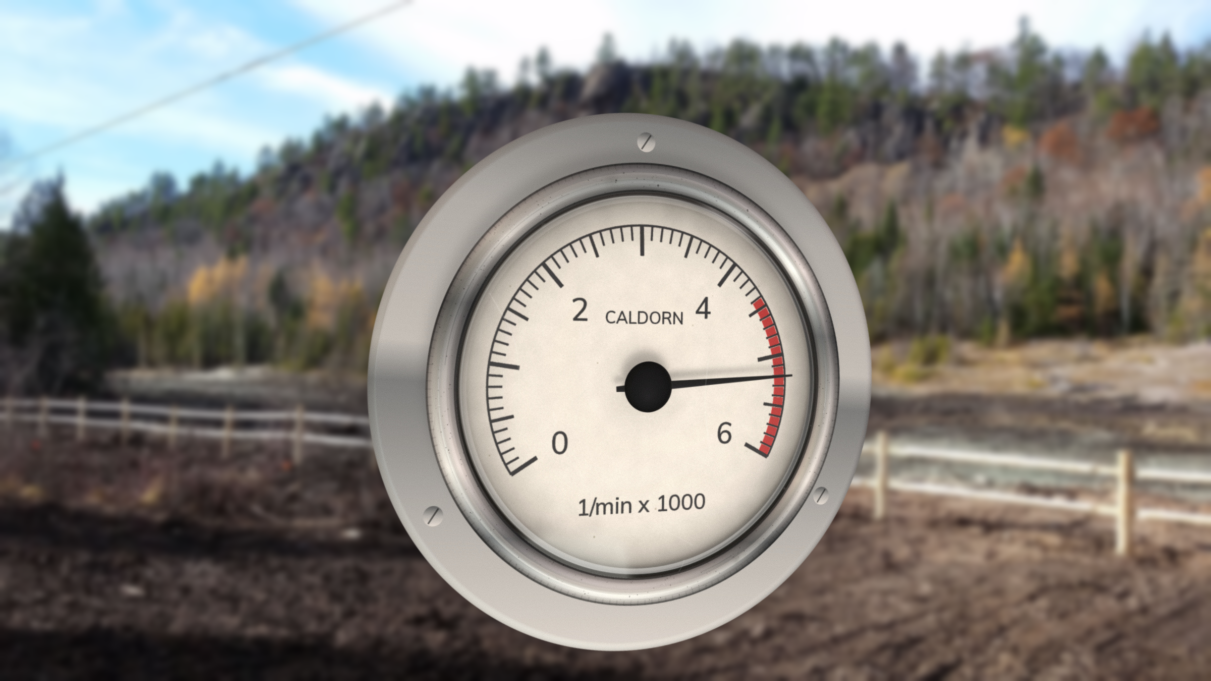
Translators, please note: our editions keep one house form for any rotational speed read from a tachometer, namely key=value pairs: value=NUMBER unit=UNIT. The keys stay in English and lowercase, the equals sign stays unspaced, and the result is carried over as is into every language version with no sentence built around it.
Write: value=5200 unit=rpm
